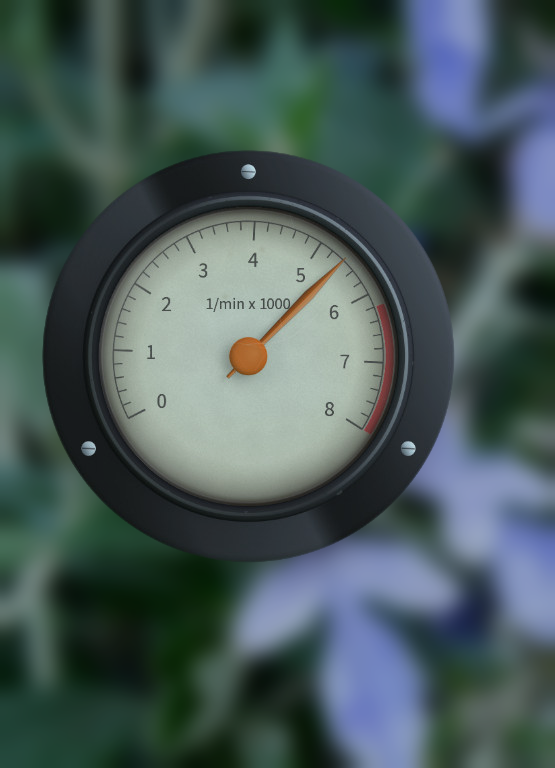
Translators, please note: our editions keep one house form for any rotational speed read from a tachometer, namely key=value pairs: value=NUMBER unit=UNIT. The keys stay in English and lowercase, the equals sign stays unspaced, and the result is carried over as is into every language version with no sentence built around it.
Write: value=5400 unit=rpm
